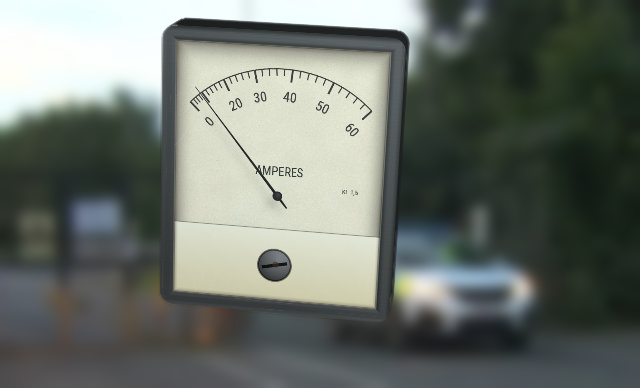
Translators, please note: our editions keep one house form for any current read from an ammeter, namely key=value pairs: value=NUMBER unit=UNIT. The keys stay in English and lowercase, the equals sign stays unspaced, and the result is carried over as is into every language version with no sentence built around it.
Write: value=10 unit=A
